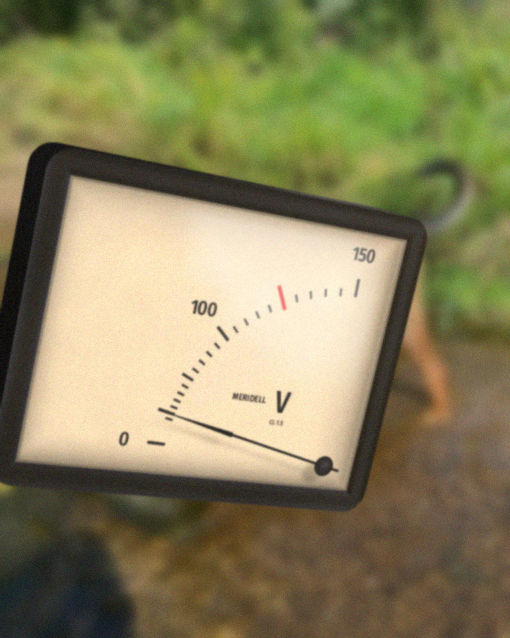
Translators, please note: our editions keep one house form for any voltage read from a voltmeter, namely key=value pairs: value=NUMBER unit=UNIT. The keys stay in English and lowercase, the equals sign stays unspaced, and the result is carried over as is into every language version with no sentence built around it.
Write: value=50 unit=V
